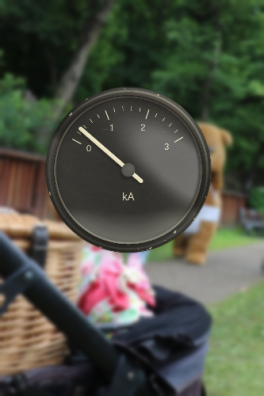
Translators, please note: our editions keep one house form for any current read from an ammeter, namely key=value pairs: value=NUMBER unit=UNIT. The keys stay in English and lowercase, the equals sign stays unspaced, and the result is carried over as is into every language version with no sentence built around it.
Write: value=0.3 unit=kA
